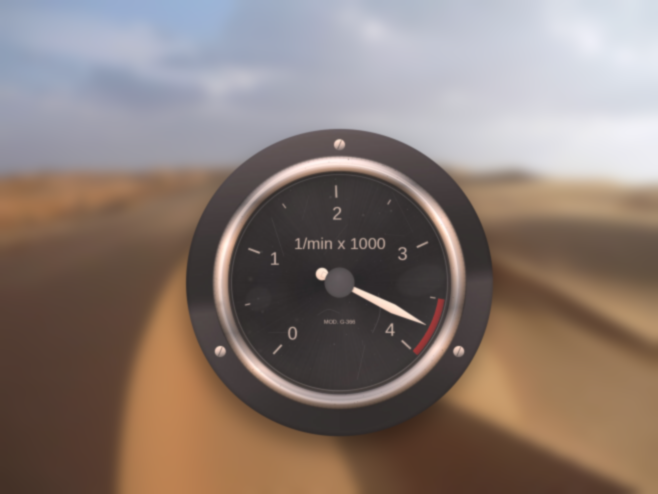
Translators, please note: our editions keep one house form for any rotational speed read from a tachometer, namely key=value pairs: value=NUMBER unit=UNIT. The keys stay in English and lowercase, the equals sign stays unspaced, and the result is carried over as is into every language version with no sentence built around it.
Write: value=3750 unit=rpm
